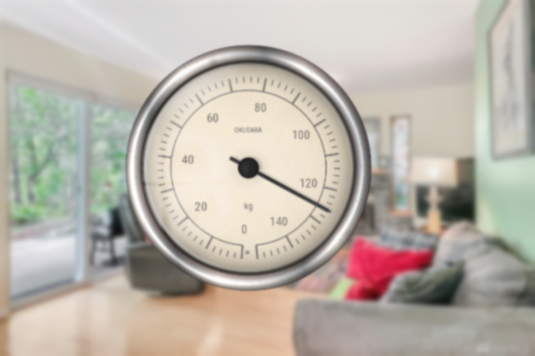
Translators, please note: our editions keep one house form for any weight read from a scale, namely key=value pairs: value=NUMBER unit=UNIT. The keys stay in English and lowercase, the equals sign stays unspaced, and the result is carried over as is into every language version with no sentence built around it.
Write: value=126 unit=kg
